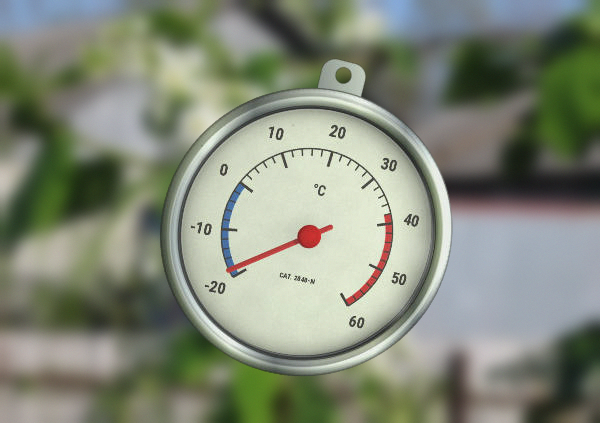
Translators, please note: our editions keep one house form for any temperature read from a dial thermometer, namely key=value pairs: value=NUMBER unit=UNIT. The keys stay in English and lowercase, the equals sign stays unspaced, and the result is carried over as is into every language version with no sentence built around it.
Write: value=-18 unit=°C
